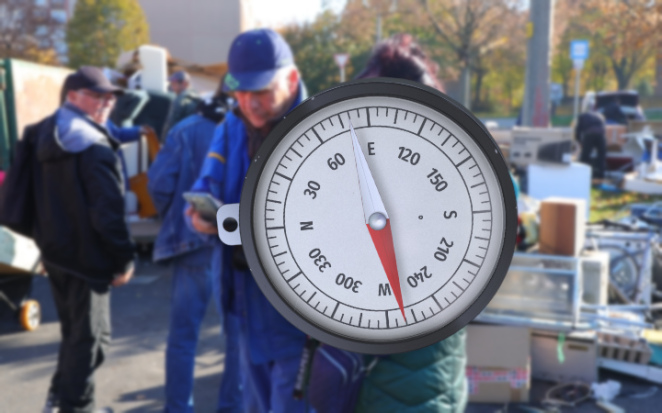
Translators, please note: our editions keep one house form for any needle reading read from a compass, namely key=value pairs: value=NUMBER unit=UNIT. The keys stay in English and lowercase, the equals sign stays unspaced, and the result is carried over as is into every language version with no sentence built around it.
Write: value=260 unit=°
